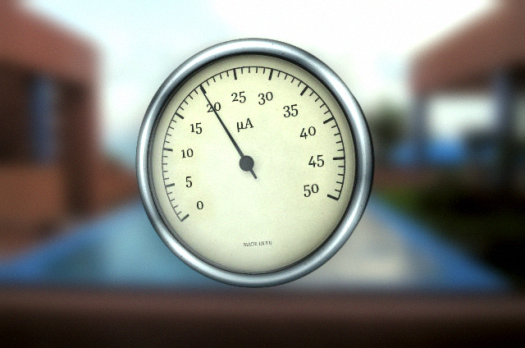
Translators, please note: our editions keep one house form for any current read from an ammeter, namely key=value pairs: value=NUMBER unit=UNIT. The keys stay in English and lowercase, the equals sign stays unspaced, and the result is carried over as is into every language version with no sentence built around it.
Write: value=20 unit=µA
